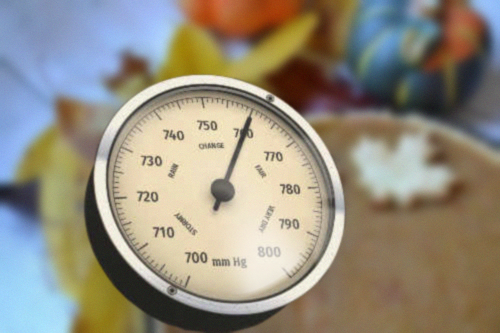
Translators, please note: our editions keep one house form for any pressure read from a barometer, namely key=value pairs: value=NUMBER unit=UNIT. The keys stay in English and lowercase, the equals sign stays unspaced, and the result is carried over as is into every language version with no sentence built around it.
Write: value=760 unit=mmHg
